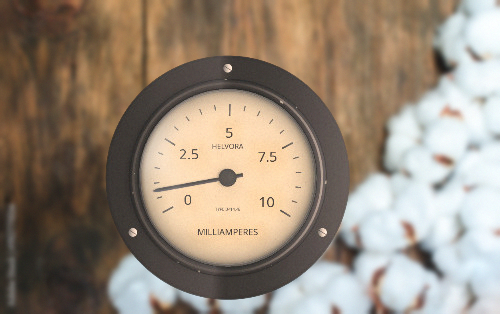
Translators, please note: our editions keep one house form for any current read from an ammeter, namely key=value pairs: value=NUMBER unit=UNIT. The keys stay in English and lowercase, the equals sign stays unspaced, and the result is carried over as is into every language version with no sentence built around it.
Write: value=0.75 unit=mA
